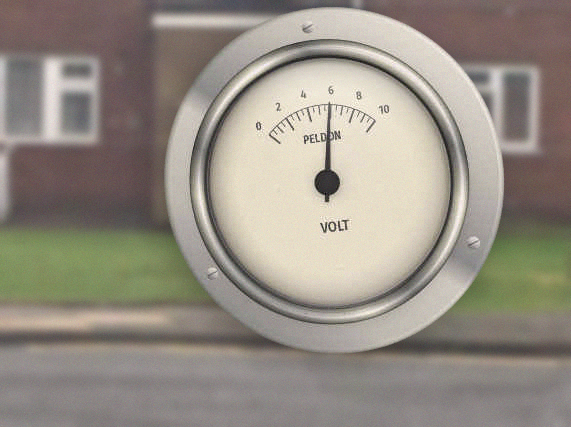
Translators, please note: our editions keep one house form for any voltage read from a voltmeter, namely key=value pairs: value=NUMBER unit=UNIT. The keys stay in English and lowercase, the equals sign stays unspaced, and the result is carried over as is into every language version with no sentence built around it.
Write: value=6 unit=V
